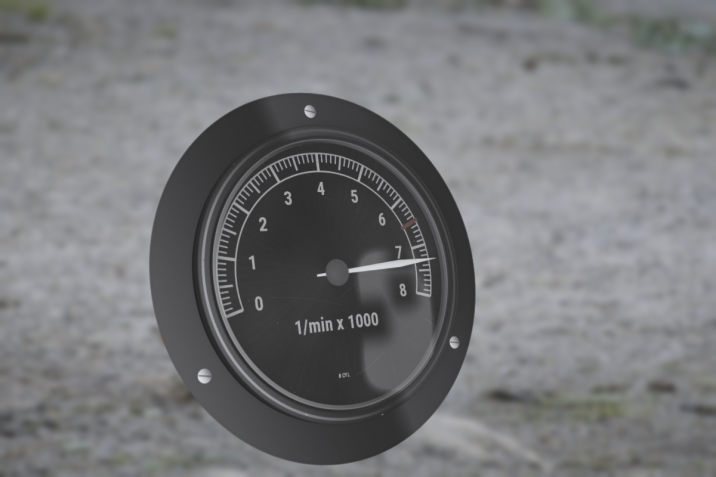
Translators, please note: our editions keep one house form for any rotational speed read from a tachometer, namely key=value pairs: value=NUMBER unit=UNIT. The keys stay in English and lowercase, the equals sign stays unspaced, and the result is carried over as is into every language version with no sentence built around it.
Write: value=7300 unit=rpm
